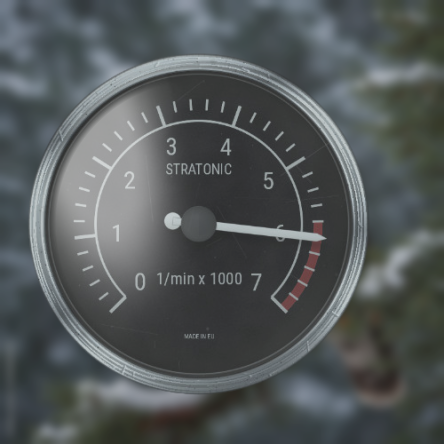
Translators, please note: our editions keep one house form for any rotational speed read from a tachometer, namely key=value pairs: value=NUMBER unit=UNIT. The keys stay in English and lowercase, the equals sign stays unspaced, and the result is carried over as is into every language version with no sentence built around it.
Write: value=6000 unit=rpm
